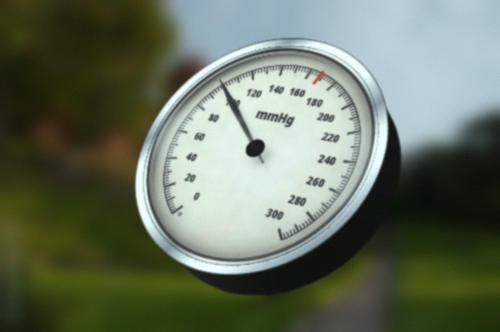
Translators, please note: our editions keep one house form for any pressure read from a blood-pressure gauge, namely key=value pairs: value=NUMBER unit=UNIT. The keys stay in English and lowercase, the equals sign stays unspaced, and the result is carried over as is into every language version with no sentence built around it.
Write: value=100 unit=mmHg
